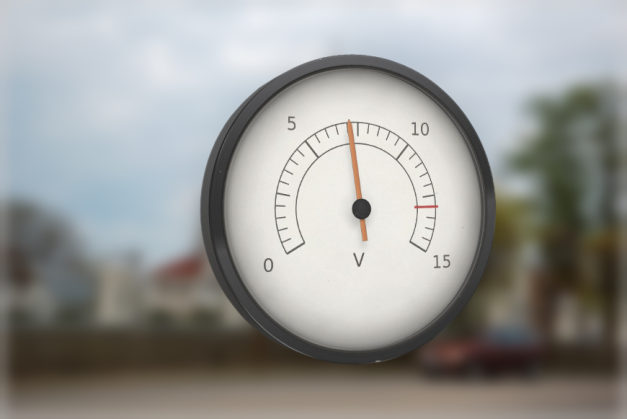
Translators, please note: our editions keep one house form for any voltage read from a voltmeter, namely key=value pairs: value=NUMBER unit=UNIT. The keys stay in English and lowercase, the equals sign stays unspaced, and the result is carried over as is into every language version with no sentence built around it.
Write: value=7 unit=V
